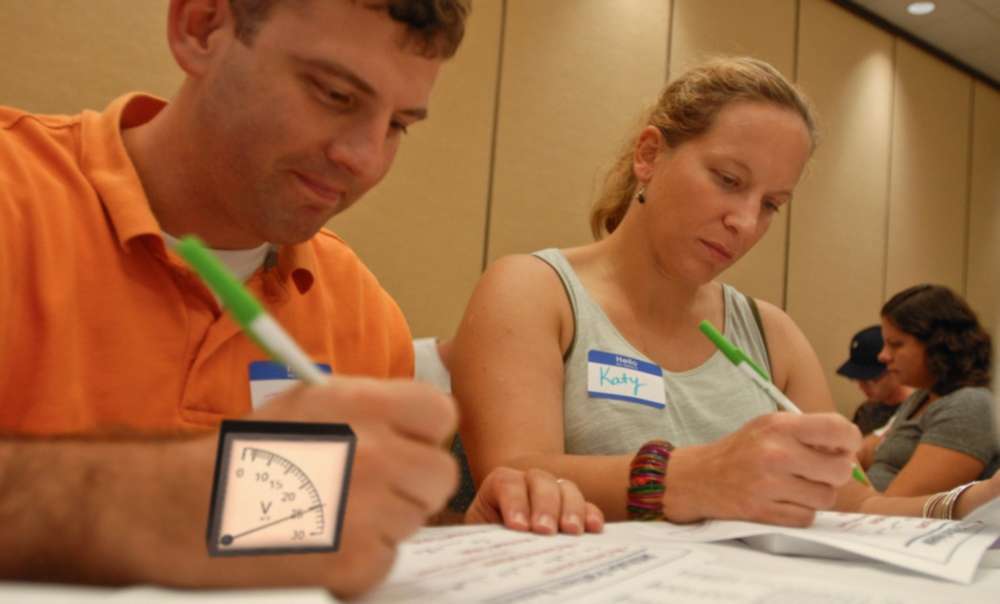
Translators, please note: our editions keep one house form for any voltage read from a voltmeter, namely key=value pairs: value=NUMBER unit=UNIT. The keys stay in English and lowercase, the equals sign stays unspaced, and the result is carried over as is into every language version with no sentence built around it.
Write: value=25 unit=V
